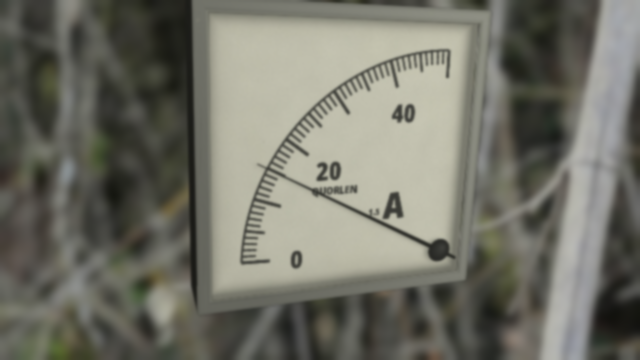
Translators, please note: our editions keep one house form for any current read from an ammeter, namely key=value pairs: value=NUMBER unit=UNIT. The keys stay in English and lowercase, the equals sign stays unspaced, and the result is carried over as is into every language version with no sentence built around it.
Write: value=15 unit=A
